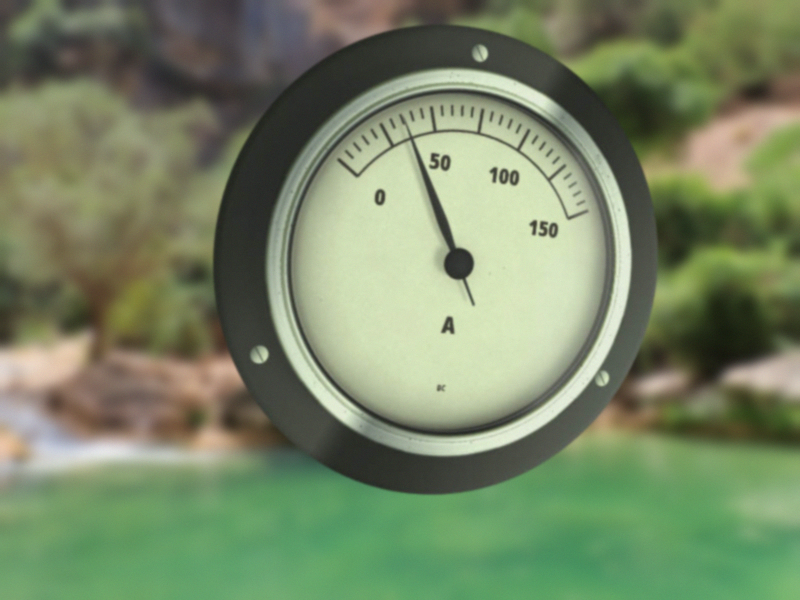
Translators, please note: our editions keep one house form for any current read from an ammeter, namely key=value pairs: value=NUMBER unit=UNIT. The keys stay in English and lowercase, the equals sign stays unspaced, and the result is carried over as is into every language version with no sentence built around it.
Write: value=35 unit=A
